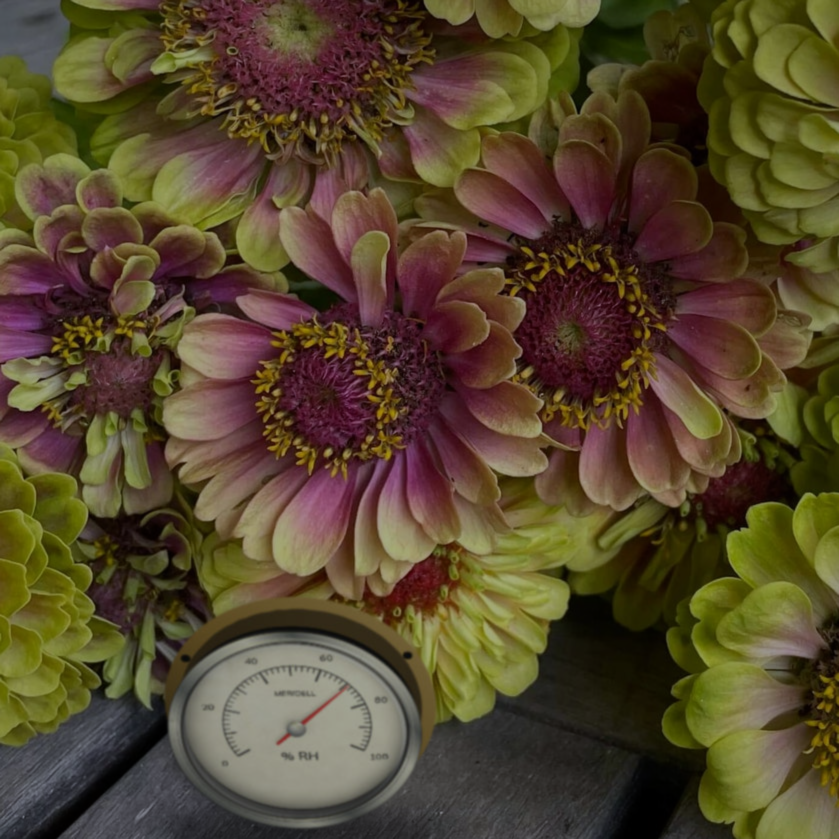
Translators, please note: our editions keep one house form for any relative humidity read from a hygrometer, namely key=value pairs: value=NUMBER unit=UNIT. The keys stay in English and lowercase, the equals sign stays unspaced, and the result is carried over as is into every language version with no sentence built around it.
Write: value=70 unit=%
